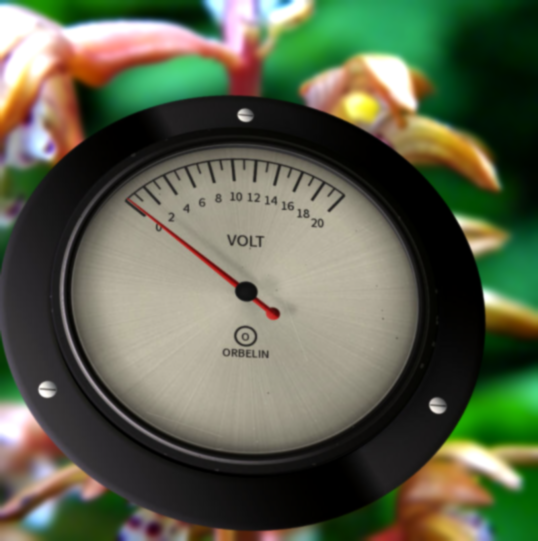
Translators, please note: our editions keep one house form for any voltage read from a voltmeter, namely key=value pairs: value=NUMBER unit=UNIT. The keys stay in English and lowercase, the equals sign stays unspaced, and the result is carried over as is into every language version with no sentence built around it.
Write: value=0 unit=V
